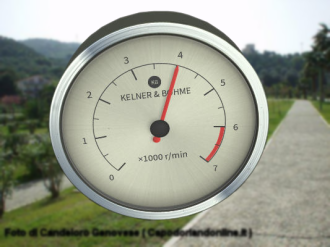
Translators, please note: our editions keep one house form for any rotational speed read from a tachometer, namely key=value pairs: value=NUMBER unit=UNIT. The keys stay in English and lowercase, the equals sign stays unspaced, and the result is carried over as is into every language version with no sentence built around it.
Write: value=4000 unit=rpm
